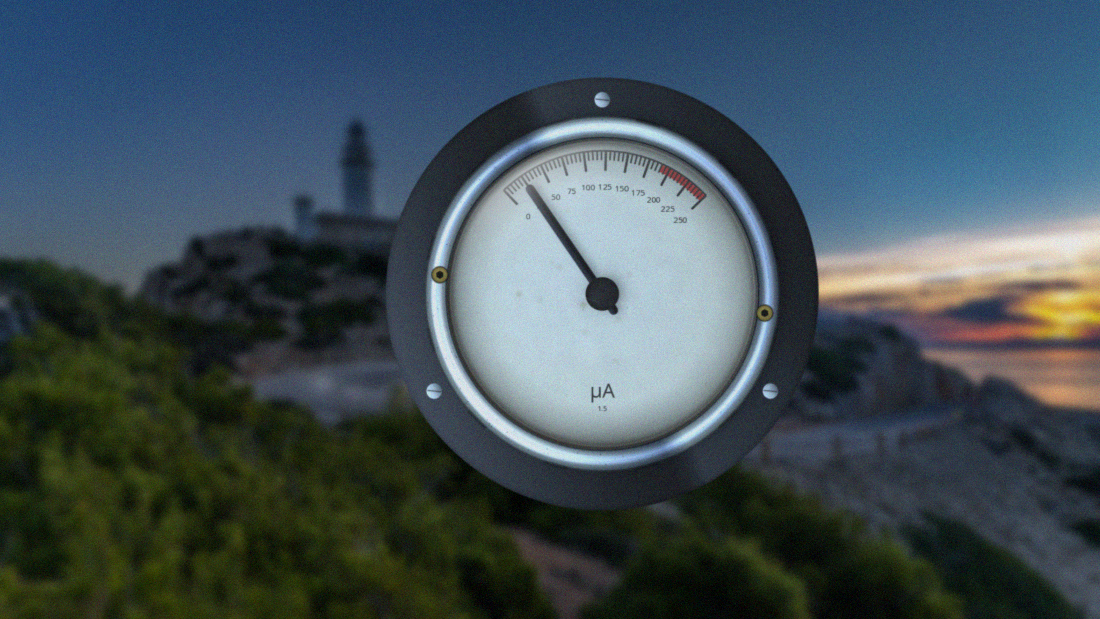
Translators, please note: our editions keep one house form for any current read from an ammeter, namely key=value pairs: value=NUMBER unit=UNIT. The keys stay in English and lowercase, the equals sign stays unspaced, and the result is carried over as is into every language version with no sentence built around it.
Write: value=25 unit=µA
